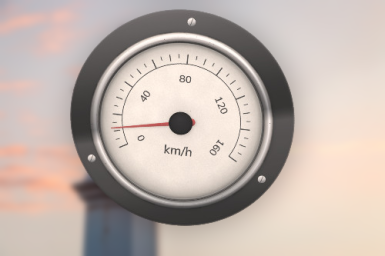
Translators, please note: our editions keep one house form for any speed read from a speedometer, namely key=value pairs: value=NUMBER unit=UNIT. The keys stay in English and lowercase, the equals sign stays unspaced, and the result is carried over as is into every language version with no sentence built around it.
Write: value=12.5 unit=km/h
